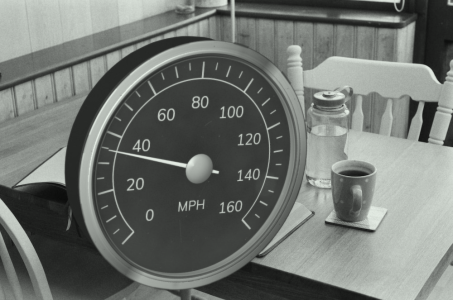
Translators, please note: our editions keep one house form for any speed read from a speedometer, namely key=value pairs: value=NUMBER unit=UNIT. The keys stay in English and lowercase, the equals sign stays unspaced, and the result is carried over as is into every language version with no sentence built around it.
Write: value=35 unit=mph
